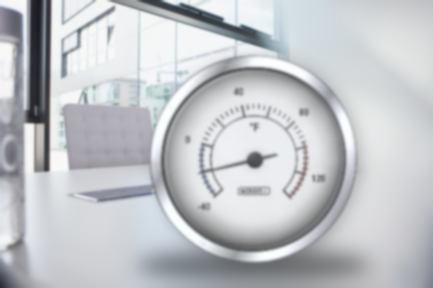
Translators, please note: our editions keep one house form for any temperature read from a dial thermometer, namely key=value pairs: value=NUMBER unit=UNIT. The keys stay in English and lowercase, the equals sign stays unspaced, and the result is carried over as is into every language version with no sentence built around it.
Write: value=-20 unit=°F
